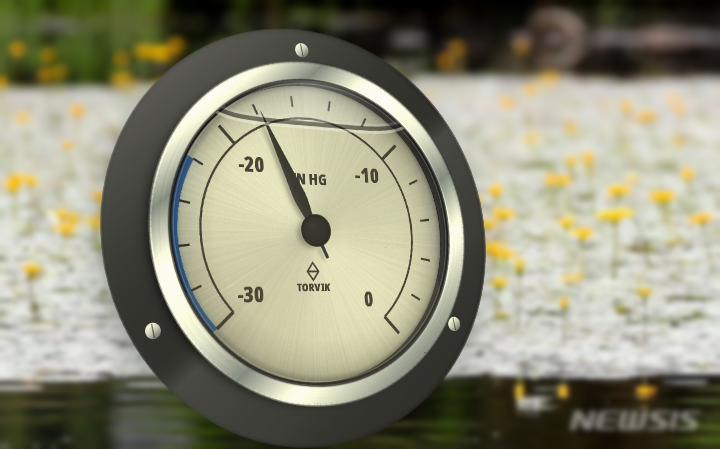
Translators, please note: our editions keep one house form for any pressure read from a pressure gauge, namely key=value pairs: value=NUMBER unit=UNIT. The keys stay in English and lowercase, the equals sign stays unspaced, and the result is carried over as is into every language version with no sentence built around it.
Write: value=-18 unit=inHg
